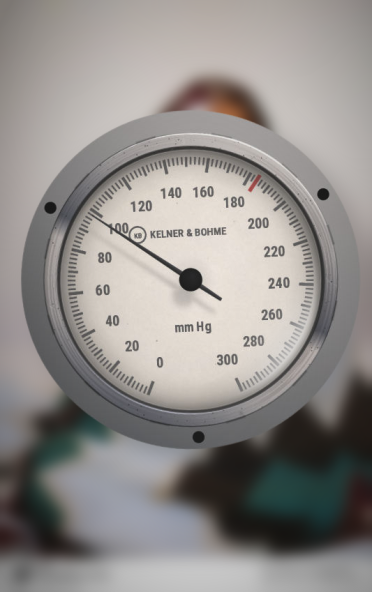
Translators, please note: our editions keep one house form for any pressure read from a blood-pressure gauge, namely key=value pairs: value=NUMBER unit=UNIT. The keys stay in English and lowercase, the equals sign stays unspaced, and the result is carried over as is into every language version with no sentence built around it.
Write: value=98 unit=mmHg
